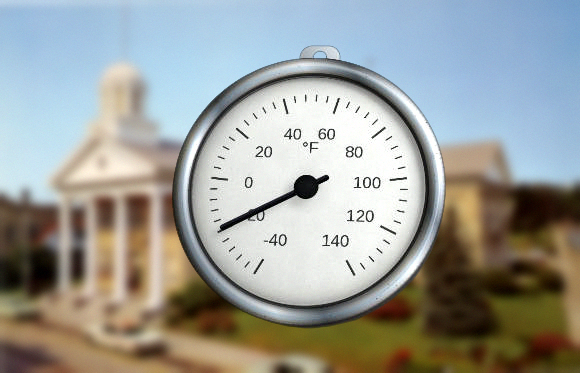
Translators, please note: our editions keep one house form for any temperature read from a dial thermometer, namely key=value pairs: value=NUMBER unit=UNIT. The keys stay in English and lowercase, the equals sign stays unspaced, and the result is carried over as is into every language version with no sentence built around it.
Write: value=-20 unit=°F
